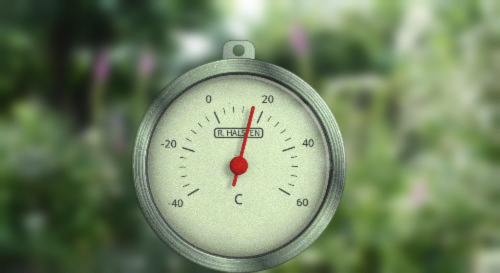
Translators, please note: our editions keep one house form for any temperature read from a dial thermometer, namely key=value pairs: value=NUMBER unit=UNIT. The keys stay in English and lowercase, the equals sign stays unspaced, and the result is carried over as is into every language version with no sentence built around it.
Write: value=16 unit=°C
